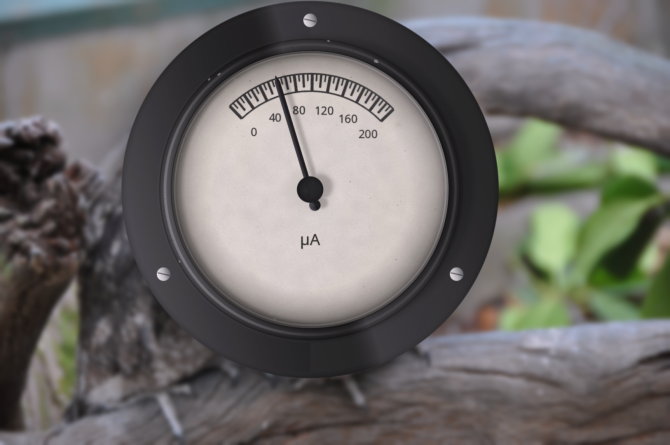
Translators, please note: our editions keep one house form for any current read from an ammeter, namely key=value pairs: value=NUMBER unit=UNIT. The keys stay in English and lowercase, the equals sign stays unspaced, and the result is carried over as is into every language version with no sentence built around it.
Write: value=60 unit=µA
